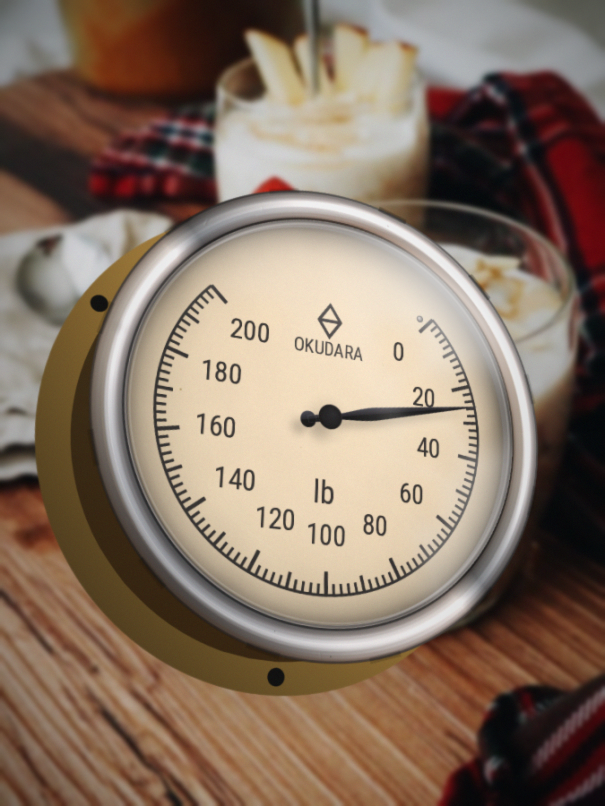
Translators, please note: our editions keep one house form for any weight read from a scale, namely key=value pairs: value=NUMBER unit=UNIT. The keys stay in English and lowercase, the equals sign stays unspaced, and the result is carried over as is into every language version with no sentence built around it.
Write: value=26 unit=lb
